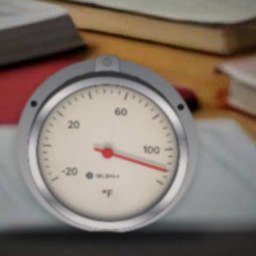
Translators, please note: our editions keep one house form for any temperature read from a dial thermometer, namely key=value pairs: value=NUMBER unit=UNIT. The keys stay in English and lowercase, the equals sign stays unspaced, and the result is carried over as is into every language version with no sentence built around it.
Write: value=112 unit=°F
